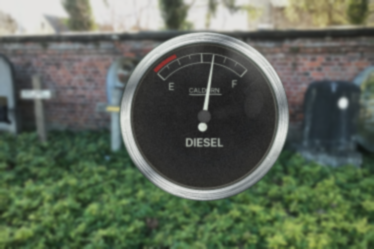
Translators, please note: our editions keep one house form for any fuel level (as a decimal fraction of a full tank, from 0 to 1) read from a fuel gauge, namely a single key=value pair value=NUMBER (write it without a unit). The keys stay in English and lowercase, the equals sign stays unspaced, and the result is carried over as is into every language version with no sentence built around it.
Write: value=0.625
